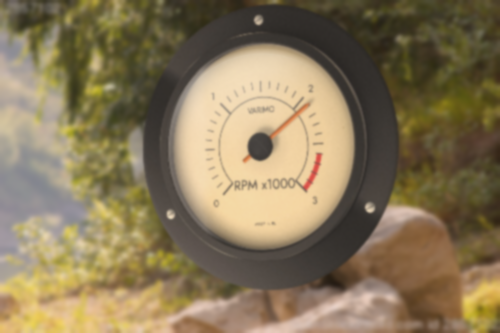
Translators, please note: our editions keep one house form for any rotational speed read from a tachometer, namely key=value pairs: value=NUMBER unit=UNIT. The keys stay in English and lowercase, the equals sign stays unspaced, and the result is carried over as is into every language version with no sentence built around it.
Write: value=2100 unit=rpm
